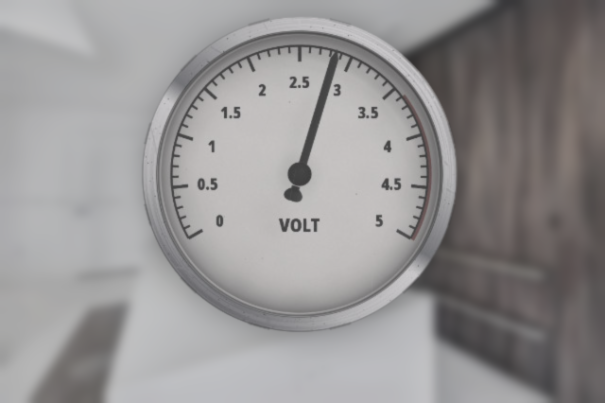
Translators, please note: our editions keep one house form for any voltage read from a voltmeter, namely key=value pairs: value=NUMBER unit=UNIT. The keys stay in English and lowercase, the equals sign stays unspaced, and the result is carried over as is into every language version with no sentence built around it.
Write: value=2.85 unit=V
